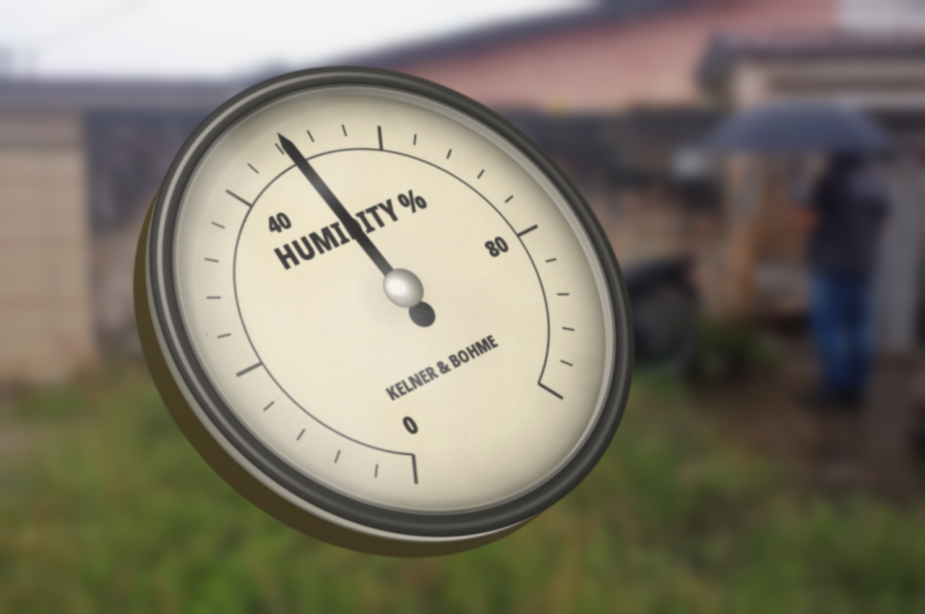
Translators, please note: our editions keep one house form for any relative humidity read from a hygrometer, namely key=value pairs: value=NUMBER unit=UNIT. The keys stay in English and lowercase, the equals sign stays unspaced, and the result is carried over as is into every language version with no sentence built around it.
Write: value=48 unit=%
